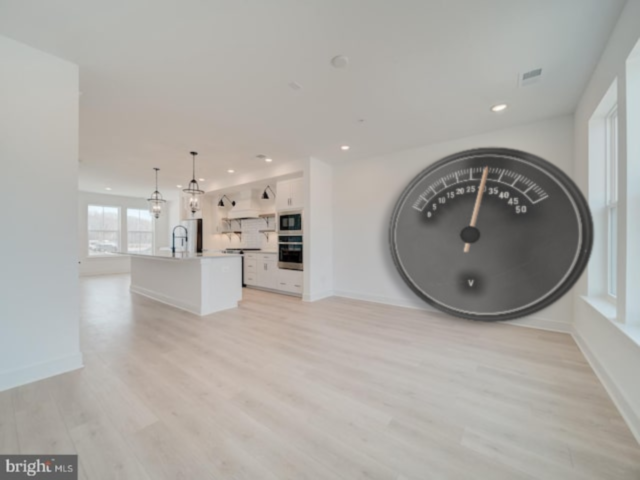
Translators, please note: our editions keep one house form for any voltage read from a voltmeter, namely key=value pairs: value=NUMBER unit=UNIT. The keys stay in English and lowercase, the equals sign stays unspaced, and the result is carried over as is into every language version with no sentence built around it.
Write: value=30 unit=V
